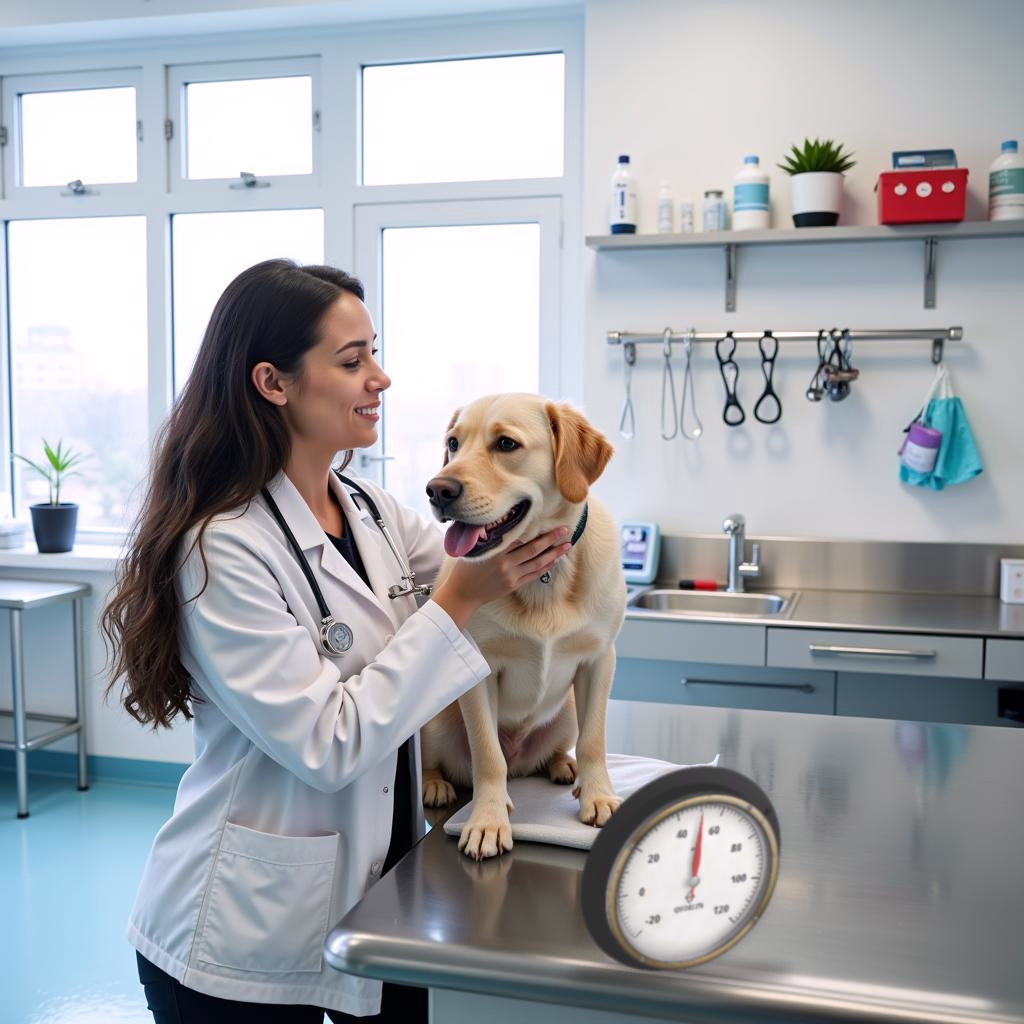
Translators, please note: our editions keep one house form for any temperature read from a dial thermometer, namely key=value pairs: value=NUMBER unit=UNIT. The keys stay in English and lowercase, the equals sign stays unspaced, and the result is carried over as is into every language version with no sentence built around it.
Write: value=50 unit=°F
